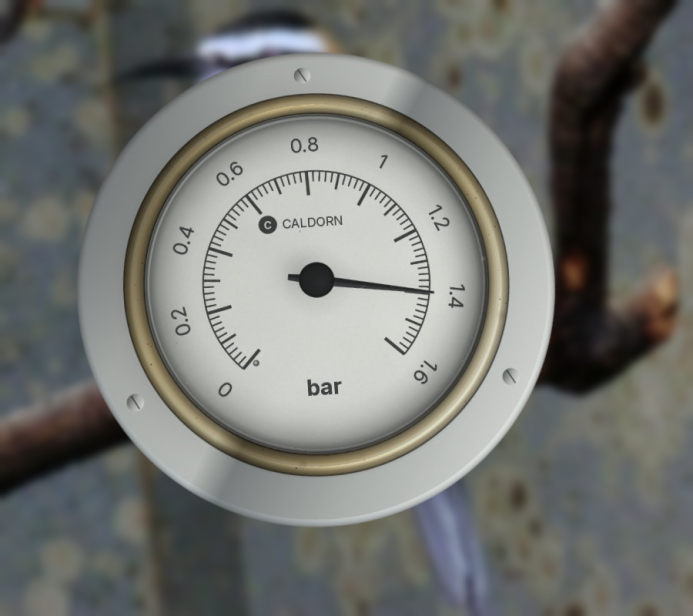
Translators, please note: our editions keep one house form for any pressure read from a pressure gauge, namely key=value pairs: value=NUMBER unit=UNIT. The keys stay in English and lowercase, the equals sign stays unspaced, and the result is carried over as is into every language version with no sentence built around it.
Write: value=1.4 unit=bar
